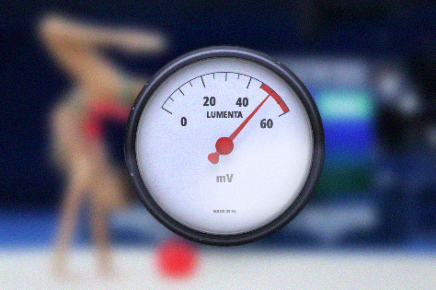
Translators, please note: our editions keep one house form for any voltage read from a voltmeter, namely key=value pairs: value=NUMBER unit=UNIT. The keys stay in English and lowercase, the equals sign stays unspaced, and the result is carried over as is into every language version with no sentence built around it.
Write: value=50 unit=mV
